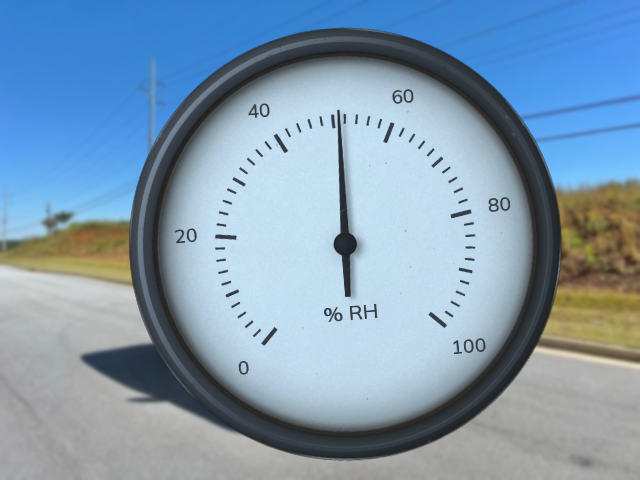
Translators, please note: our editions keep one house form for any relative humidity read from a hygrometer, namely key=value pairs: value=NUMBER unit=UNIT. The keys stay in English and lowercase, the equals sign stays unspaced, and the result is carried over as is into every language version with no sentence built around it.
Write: value=51 unit=%
